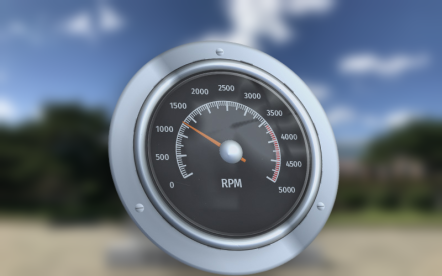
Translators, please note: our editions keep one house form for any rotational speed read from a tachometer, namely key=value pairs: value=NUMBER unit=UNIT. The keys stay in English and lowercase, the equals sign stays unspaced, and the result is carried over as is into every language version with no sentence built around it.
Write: value=1250 unit=rpm
